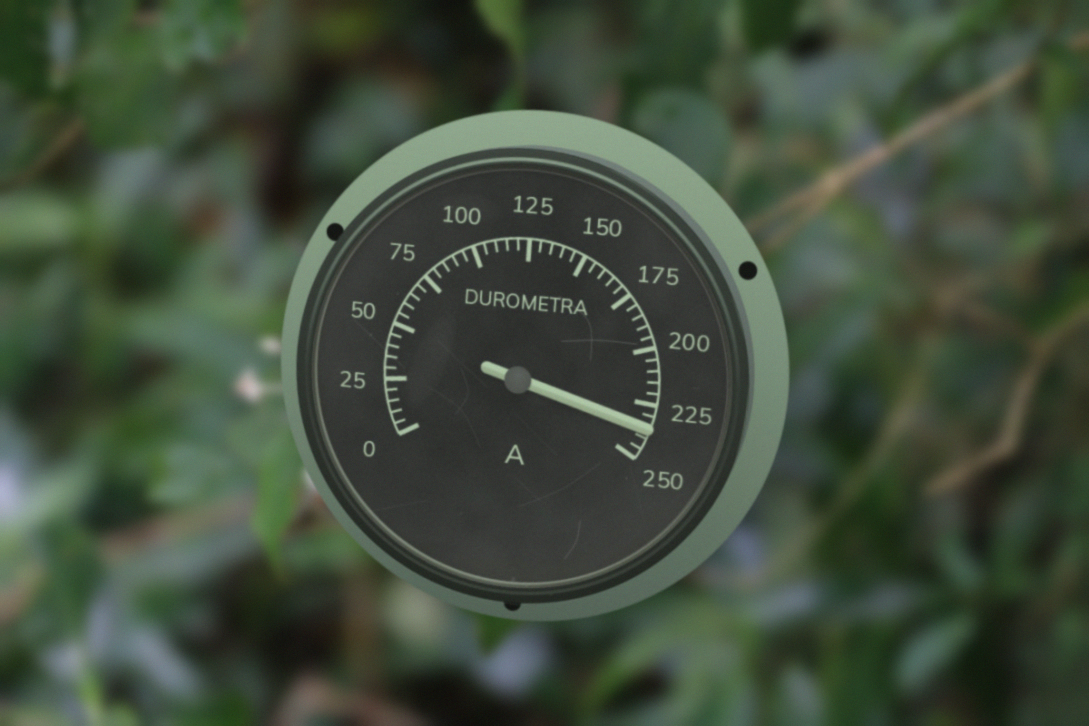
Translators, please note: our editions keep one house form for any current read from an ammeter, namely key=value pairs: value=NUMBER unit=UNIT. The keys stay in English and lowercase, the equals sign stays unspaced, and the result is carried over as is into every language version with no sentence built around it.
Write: value=235 unit=A
